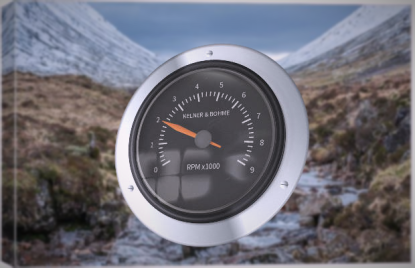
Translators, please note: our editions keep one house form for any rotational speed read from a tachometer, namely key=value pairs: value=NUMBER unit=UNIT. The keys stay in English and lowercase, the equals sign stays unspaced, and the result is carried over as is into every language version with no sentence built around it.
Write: value=2000 unit=rpm
